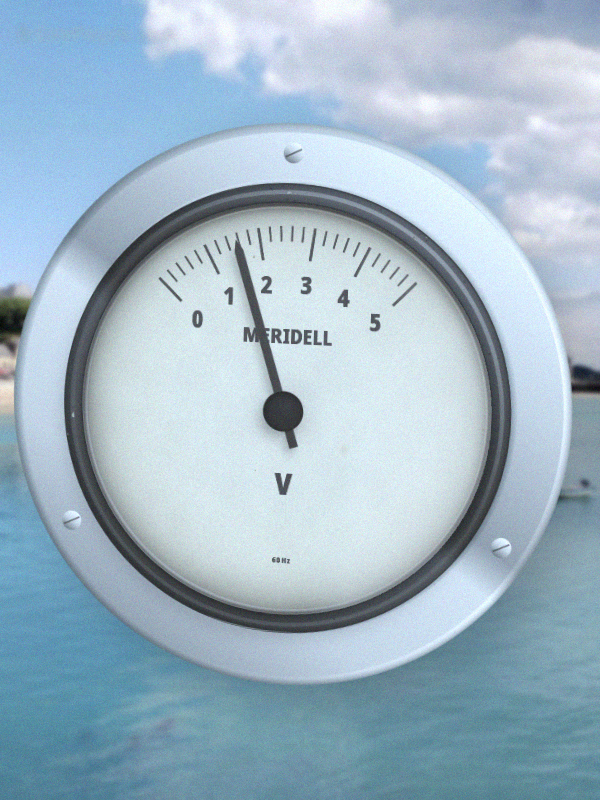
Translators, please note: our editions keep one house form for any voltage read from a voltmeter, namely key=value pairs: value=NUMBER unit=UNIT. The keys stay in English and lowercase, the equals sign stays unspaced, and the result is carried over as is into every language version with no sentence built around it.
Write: value=1.6 unit=V
